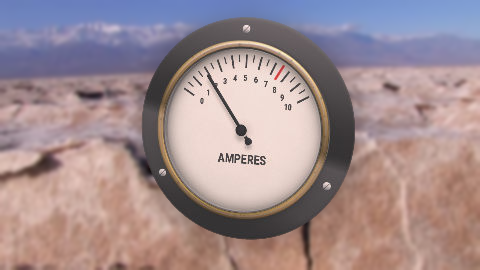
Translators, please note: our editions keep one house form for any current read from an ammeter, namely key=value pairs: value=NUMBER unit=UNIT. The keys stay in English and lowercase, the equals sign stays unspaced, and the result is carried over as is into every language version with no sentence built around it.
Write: value=2 unit=A
